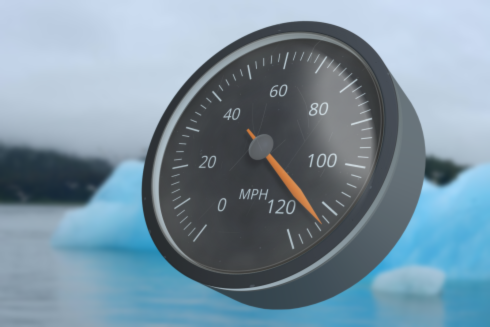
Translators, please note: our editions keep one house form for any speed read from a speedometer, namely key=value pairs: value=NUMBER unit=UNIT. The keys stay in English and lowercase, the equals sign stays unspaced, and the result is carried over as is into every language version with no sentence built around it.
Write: value=113 unit=mph
